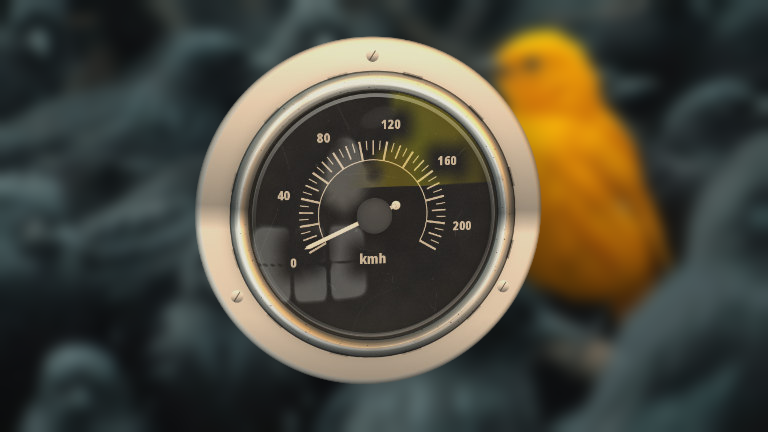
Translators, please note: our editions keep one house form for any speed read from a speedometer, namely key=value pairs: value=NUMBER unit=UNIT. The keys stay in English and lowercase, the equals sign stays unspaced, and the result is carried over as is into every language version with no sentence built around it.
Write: value=5 unit=km/h
